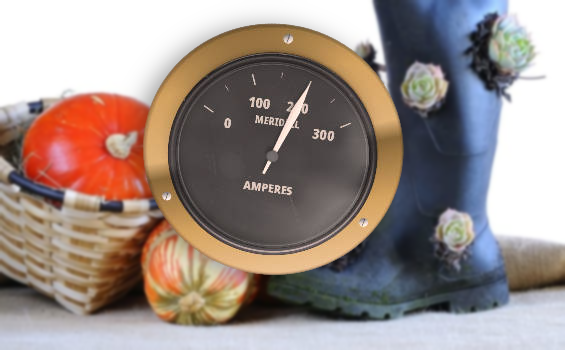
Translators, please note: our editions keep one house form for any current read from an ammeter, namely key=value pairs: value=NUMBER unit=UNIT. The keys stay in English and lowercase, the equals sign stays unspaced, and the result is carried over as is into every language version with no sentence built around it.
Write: value=200 unit=A
